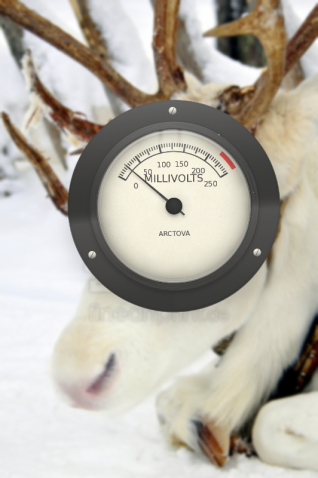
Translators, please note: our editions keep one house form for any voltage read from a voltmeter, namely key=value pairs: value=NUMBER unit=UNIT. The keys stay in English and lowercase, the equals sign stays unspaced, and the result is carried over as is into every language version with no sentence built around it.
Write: value=25 unit=mV
